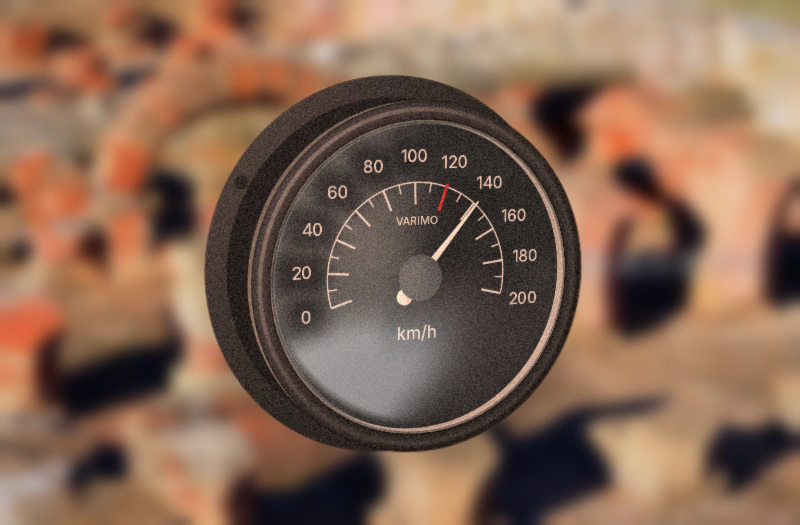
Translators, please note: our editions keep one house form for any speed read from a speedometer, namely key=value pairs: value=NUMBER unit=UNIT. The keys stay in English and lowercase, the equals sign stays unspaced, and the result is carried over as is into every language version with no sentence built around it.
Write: value=140 unit=km/h
